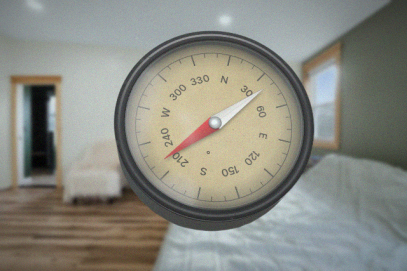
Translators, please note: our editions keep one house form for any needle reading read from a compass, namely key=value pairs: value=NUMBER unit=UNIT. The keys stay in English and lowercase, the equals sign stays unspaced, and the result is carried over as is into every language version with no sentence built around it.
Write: value=220 unit=°
